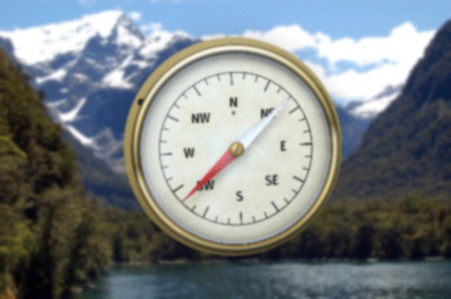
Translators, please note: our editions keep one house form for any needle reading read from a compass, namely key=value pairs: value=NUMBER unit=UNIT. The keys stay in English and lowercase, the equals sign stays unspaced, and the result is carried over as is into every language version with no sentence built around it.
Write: value=230 unit=°
